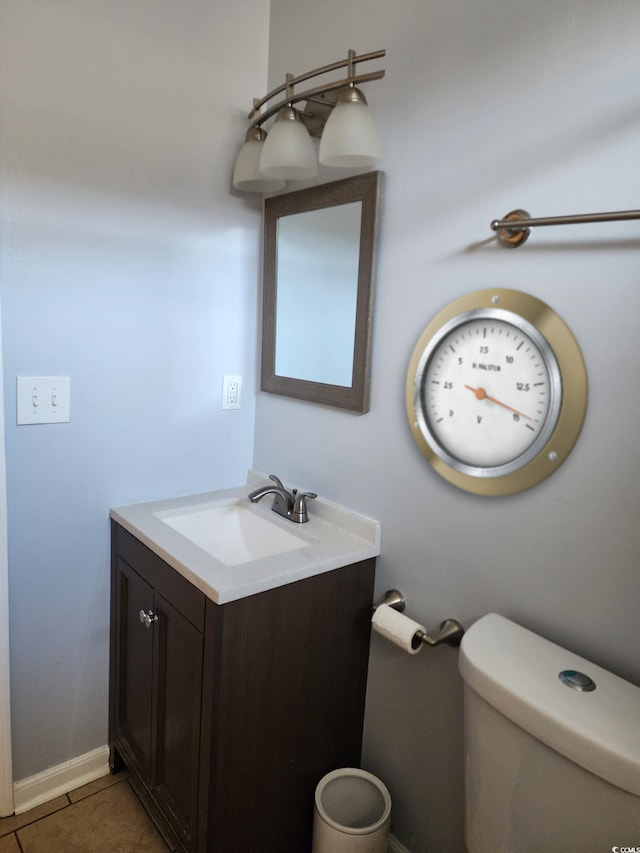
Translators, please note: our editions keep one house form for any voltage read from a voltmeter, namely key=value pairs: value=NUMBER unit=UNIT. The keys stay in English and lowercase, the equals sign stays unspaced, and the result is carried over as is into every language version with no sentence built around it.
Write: value=14.5 unit=V
